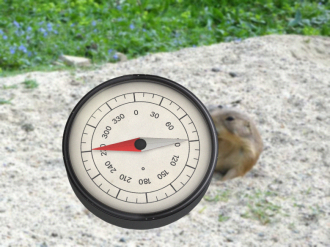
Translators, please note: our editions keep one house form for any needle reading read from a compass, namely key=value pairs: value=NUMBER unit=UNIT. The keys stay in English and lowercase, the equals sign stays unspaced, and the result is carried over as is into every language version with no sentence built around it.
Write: value=270 unit=°
